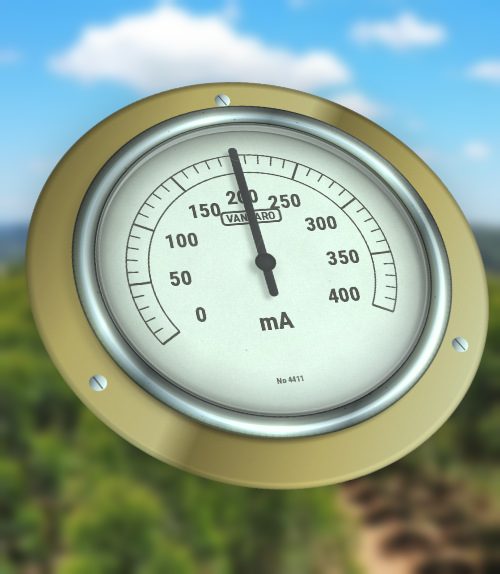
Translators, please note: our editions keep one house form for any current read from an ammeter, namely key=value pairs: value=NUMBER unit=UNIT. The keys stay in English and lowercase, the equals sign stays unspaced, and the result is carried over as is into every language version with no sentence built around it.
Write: value=200 unit=mA
